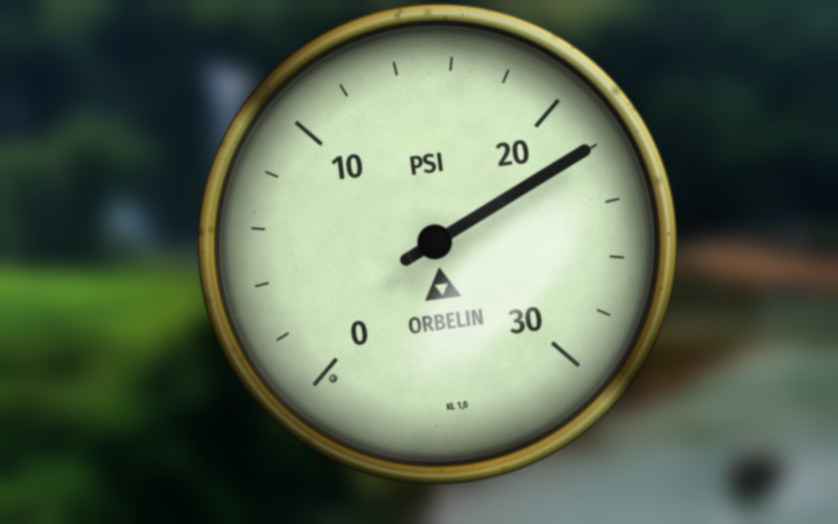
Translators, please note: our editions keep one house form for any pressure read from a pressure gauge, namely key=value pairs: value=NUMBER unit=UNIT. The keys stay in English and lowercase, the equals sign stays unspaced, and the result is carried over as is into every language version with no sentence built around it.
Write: value=22 unit=psi
